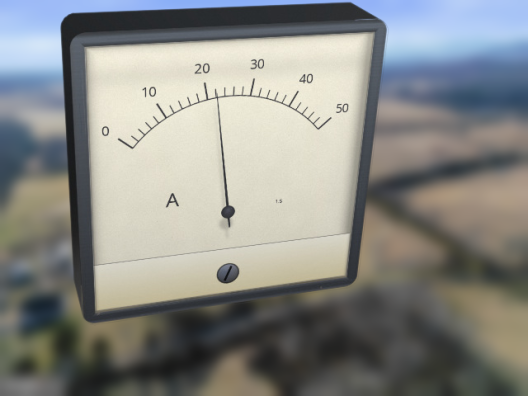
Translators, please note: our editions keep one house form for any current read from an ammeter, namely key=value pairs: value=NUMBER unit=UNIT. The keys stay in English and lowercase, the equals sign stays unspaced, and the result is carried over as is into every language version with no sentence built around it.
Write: value=22 unit=A
